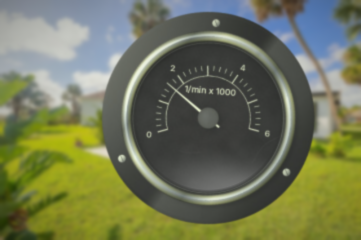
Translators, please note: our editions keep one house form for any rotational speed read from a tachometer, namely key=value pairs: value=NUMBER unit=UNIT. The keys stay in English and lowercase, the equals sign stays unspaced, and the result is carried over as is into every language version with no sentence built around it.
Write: value=1600 unit=rpm
